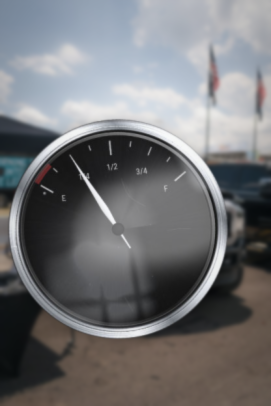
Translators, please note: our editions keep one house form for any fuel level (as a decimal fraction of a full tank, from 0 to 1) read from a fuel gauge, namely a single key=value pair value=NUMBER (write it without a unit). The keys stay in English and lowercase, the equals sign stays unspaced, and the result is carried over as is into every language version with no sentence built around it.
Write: value=0.25
